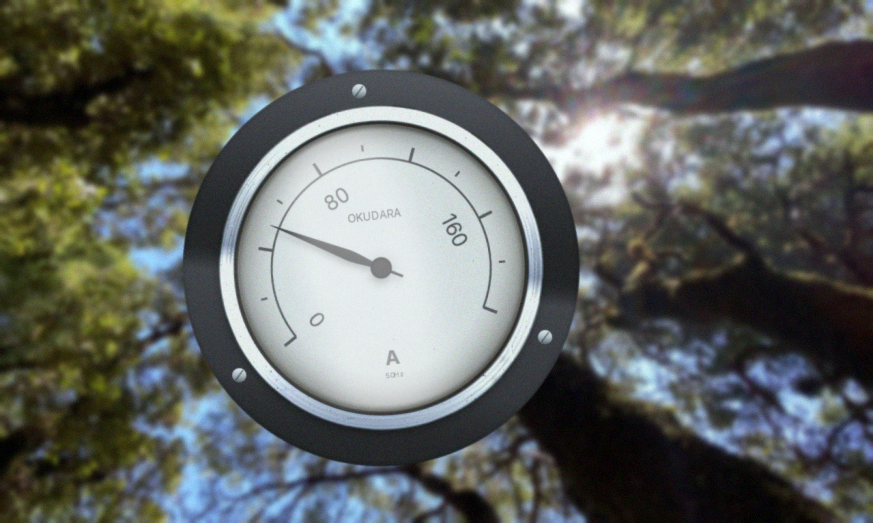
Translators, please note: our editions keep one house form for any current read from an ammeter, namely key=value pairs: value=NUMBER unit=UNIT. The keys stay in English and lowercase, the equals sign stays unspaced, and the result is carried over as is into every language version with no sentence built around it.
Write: value=50 unit=A
